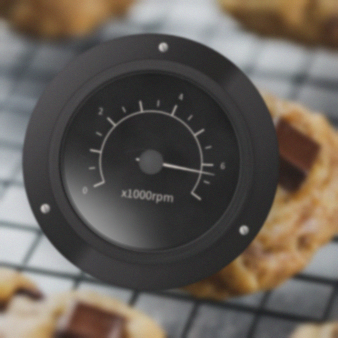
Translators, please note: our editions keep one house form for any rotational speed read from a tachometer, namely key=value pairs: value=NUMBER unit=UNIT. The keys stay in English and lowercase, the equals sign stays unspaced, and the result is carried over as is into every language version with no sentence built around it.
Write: value=6250 unit=rpm
